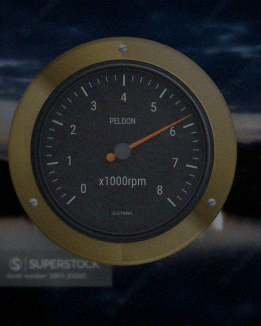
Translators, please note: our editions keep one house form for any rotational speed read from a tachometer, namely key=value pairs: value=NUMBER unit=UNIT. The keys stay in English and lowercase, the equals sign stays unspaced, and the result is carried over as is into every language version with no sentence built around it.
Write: value=5800 unit=rpm
